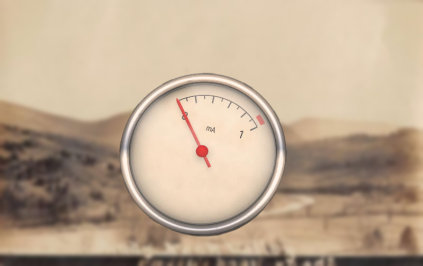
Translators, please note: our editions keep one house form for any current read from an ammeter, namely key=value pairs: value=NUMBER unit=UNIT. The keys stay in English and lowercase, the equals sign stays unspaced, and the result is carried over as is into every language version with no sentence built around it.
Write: value=0 unit=mA
